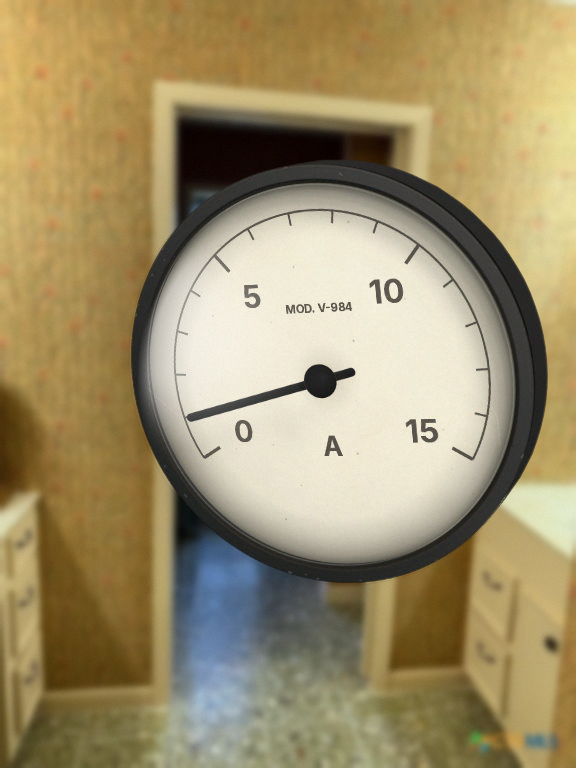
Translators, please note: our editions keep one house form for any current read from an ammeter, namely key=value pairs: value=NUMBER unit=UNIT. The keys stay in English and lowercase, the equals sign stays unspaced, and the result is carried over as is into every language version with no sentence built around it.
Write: value=1 unit=A
